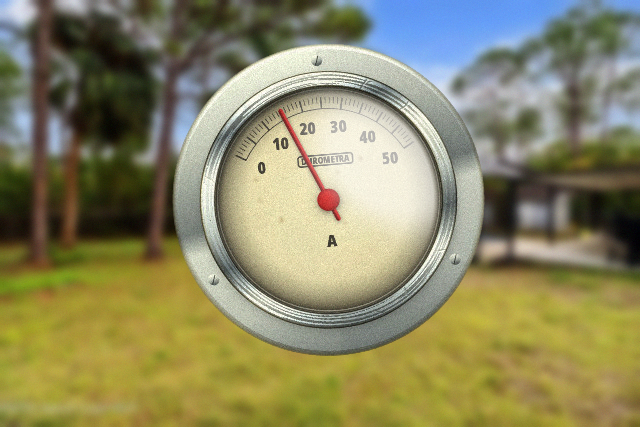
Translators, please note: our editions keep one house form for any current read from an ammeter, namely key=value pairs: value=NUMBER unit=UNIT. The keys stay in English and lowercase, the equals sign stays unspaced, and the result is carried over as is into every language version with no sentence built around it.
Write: value=15 unit=A
